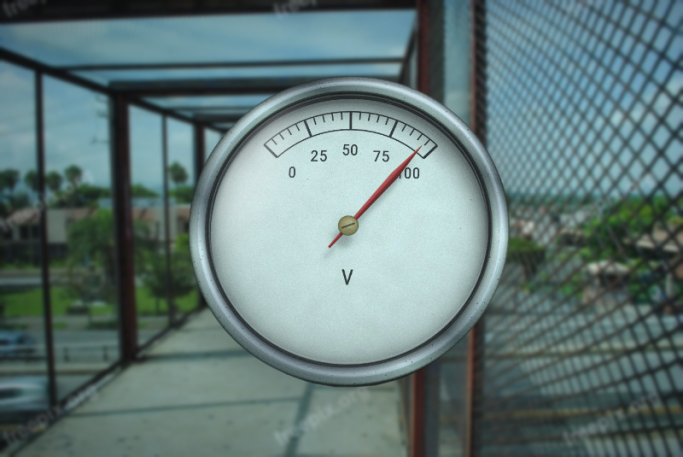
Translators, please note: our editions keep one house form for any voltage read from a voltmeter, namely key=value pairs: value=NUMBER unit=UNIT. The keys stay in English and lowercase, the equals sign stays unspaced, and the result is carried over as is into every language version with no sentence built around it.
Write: value=95 unit=V
